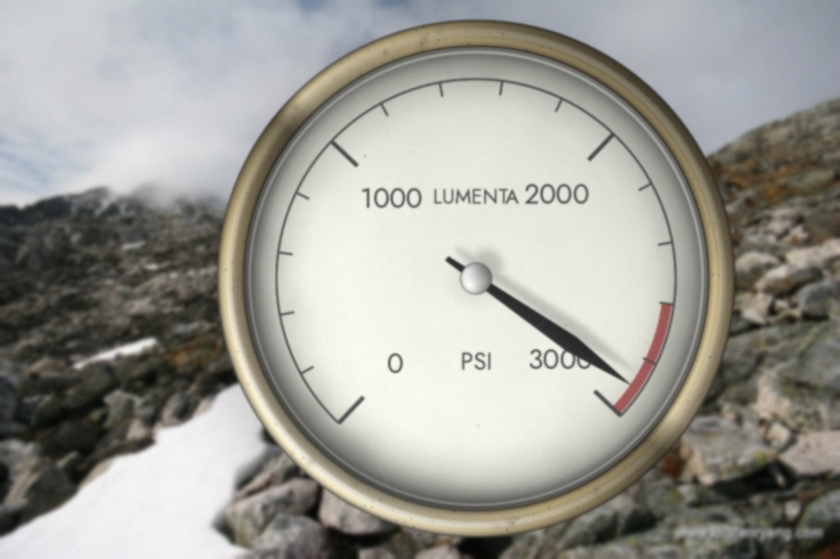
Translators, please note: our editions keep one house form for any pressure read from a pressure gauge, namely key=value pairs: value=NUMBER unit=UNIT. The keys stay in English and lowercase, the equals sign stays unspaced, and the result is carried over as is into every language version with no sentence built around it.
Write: value=2900 unit=psi
